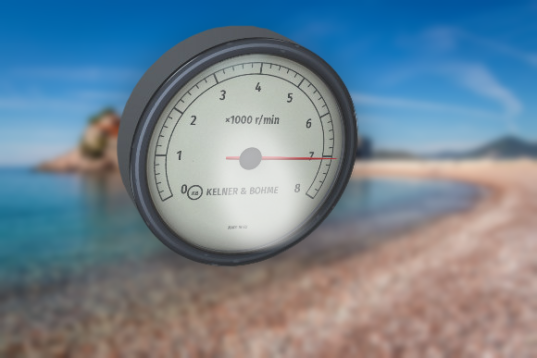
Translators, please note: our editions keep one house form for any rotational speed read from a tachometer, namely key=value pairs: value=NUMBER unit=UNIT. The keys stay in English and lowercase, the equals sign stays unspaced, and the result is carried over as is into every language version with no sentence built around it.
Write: value=7000 unit=rpm
